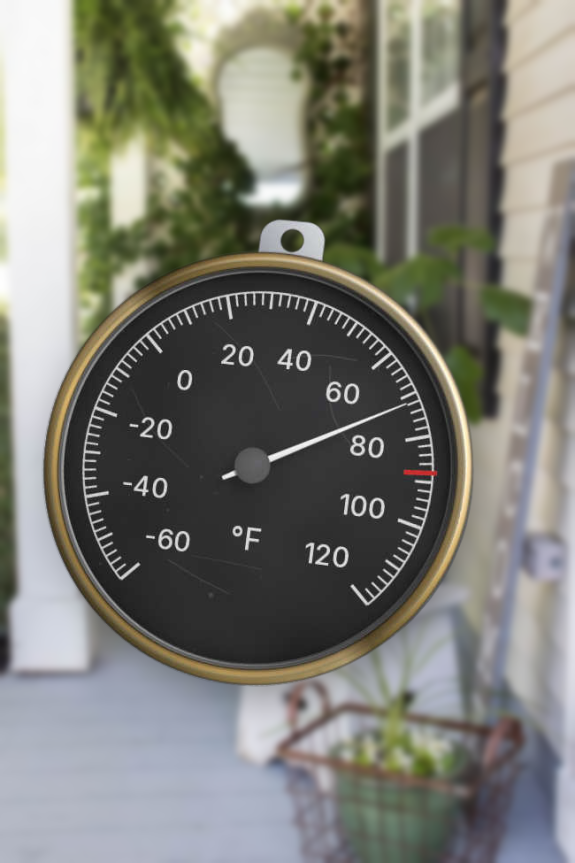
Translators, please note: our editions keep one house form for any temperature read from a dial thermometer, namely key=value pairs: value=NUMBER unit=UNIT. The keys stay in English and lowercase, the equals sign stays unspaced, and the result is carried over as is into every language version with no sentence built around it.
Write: value=72 unit=°F
